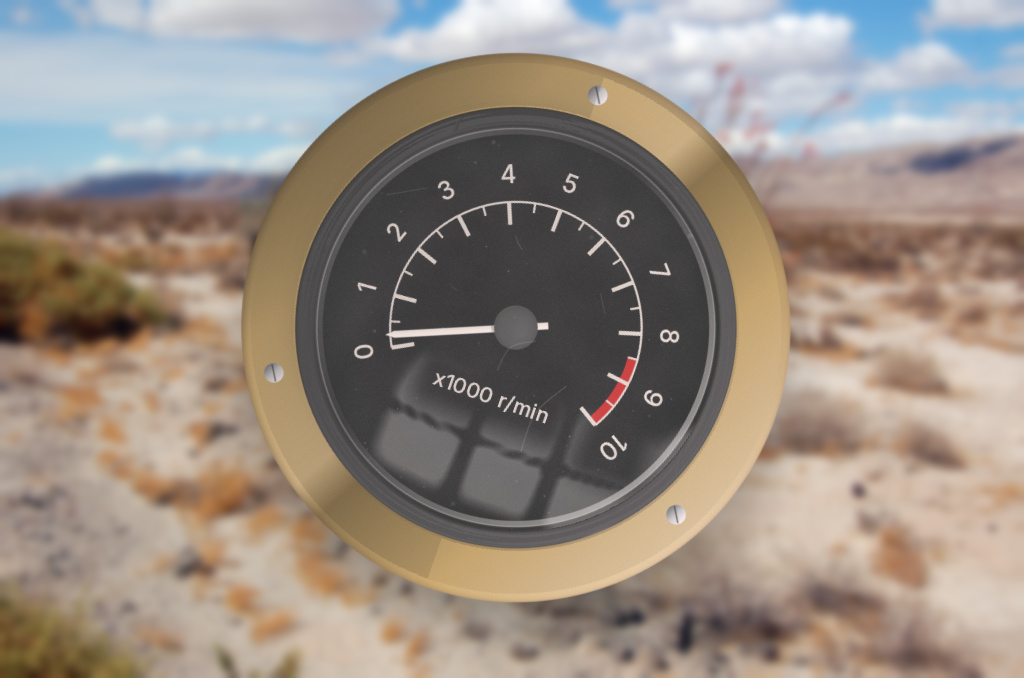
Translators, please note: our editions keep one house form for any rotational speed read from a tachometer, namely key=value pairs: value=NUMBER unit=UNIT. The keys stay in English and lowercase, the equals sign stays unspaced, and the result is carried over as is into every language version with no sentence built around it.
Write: value=250 unit=rpm
